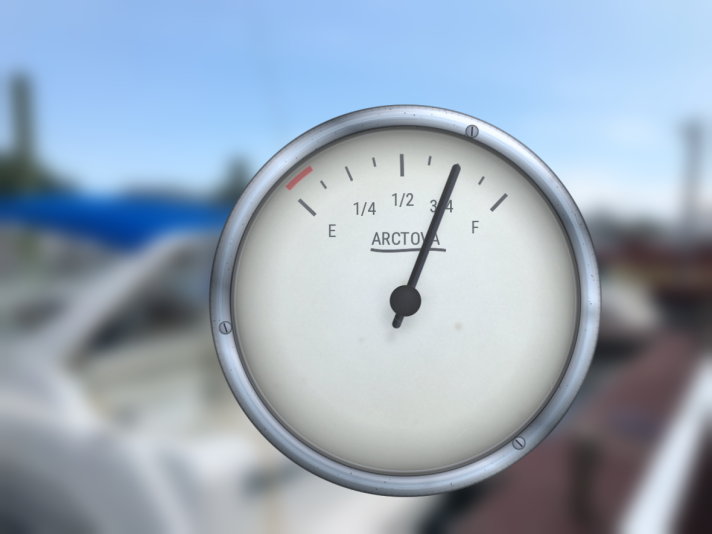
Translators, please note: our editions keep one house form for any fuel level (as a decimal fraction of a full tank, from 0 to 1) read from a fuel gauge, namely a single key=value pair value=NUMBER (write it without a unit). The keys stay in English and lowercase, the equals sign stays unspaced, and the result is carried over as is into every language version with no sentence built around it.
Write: value=0.75
